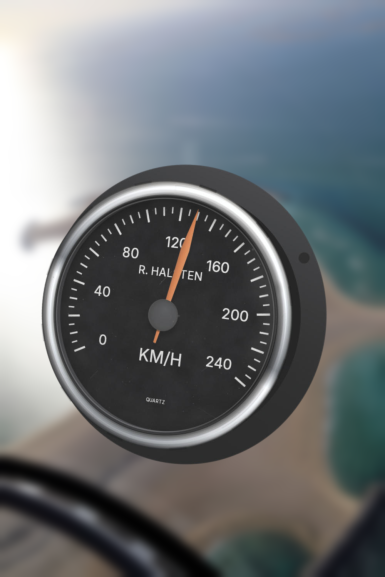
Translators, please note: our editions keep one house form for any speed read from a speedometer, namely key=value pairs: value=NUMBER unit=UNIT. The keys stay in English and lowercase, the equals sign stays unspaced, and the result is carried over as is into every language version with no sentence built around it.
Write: value=130 unit=km/h
